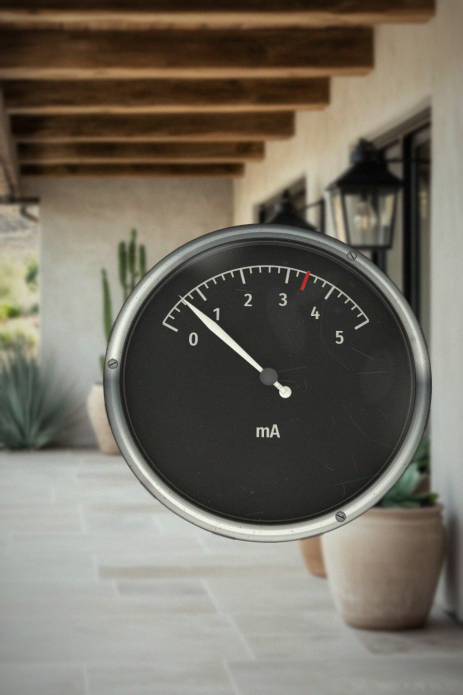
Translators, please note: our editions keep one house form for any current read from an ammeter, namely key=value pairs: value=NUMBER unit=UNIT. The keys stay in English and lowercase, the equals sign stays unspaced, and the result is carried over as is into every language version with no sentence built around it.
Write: value=0.6 unit=mA
